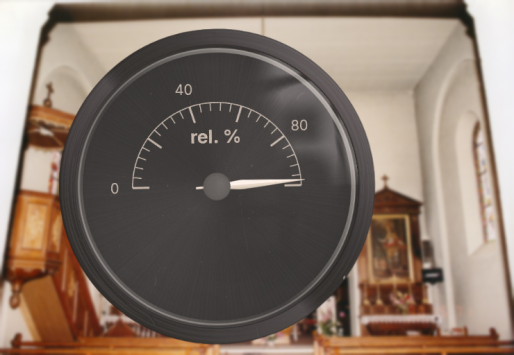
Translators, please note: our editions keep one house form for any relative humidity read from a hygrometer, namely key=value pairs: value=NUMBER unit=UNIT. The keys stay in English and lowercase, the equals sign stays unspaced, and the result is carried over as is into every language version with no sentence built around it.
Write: value=98 unit=%
